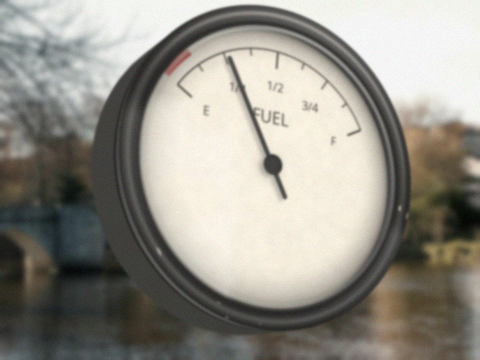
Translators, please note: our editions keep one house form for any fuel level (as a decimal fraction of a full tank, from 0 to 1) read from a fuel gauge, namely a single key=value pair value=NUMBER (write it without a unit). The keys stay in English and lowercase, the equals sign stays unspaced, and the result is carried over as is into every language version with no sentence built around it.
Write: value=0.25
